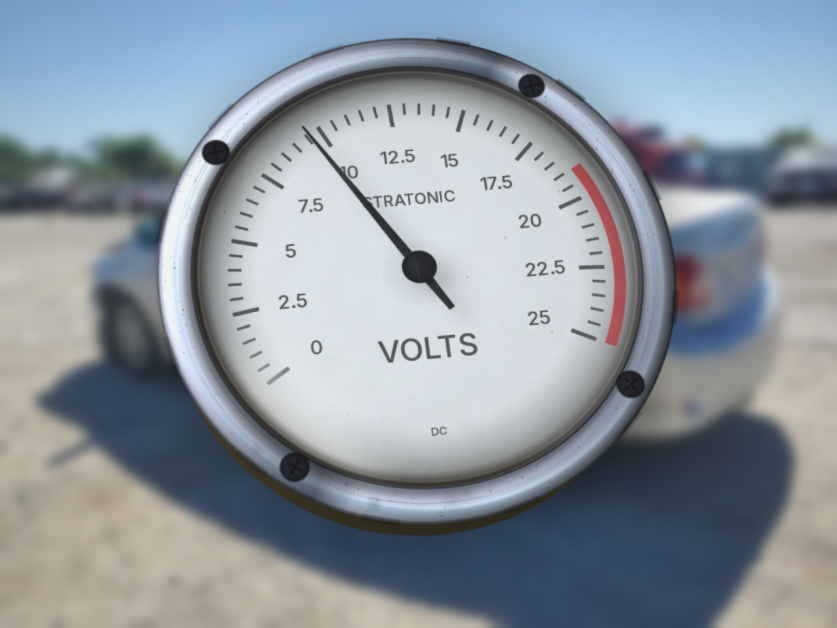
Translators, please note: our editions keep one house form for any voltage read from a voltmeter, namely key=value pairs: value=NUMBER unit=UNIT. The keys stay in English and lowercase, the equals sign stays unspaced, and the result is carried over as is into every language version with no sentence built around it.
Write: value=9.5 unit=V
